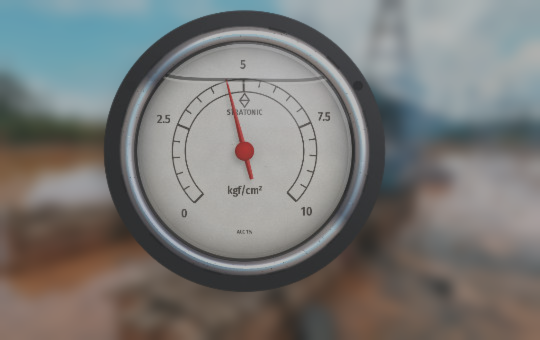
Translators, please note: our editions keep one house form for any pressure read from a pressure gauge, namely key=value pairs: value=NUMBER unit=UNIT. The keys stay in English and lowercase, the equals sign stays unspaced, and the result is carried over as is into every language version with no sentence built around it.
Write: value=4.5 unit=kg/cm²
